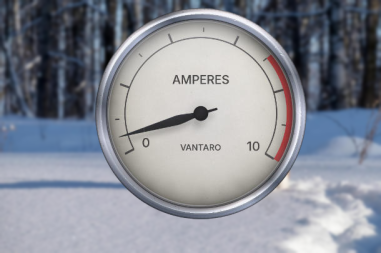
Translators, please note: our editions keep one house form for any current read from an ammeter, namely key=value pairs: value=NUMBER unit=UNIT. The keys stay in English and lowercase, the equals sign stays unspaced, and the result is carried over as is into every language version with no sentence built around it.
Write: value=0.5 unit=A
